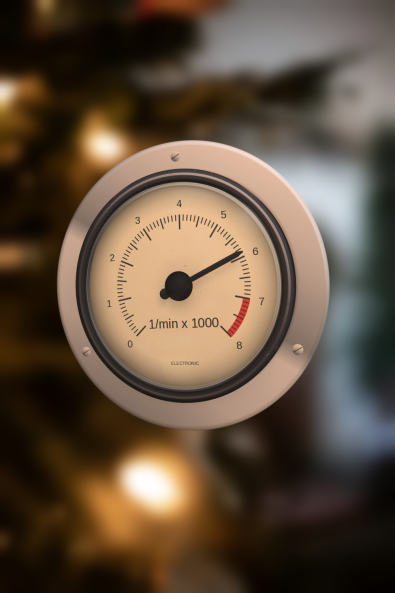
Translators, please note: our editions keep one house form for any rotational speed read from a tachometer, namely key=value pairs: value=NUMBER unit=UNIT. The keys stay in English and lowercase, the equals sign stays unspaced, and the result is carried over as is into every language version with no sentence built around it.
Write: value=5900 unit=rpm
